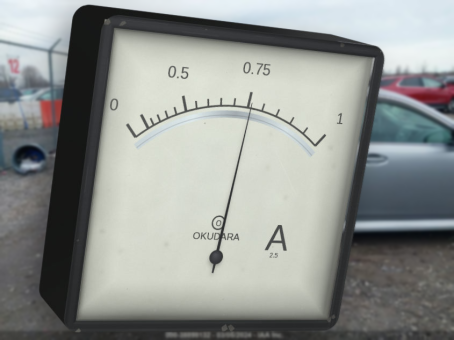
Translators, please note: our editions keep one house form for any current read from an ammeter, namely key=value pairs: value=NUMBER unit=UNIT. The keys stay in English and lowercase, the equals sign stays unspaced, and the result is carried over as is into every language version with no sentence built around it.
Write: value=0.75 unit=A
